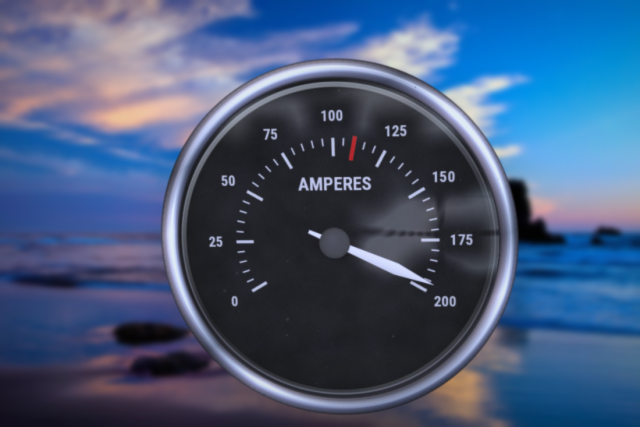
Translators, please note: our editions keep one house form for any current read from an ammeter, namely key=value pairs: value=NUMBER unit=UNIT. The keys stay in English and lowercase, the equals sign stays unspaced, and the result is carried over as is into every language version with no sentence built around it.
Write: value=195 unit=A
